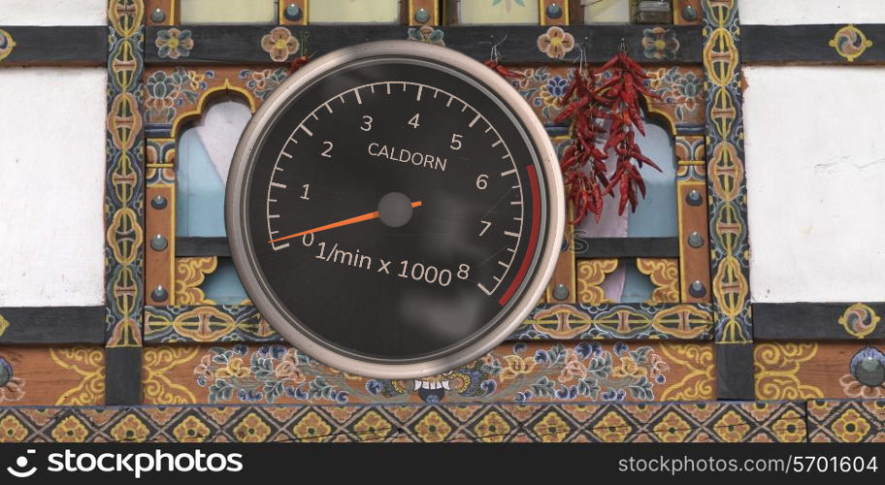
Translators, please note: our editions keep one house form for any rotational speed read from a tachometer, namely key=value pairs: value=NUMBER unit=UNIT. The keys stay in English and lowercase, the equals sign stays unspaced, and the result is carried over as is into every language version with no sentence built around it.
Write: value=125 unit=rpm
